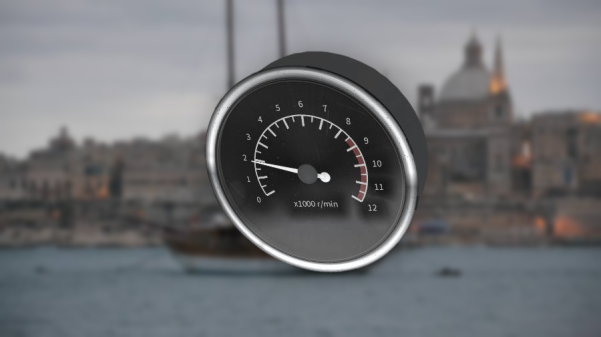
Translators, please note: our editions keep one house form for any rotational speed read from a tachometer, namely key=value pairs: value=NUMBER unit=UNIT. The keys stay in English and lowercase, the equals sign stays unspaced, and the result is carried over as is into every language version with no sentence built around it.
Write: value=2000 unit=rpm
